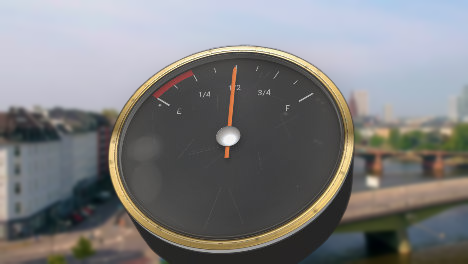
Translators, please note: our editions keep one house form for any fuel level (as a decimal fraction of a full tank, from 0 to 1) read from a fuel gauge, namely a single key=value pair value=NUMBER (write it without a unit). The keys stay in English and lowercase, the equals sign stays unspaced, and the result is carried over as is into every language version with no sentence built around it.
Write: value=0.5
